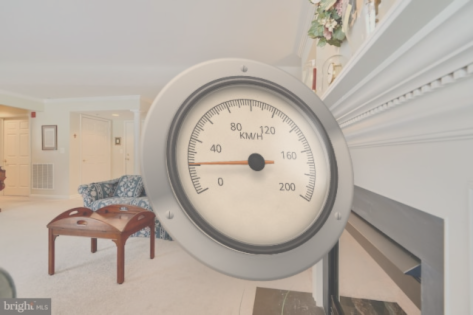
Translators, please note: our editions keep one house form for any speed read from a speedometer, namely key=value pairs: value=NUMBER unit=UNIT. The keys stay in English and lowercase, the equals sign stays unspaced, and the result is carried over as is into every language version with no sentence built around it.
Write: value=20 unit=km/h
